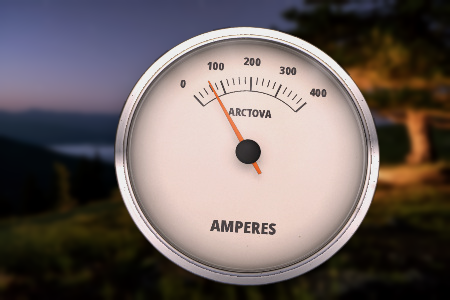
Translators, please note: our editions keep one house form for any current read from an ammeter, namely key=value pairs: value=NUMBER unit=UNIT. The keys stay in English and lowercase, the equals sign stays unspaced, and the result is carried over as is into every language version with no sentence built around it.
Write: value=60 unit=A
